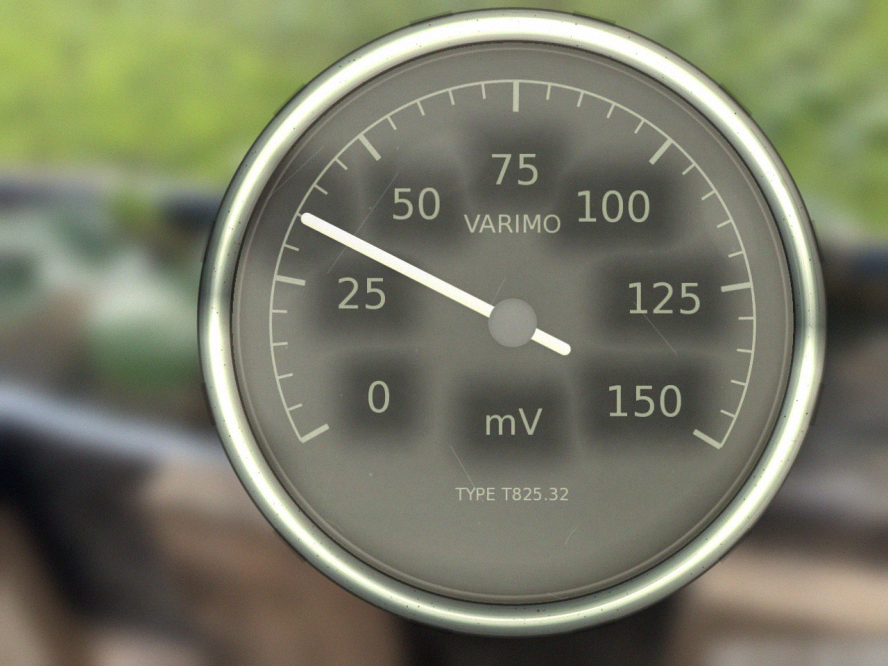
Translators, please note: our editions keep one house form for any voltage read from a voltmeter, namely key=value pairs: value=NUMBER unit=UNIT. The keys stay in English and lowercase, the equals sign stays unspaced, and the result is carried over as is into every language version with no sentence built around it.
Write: value=35 unit=mV
